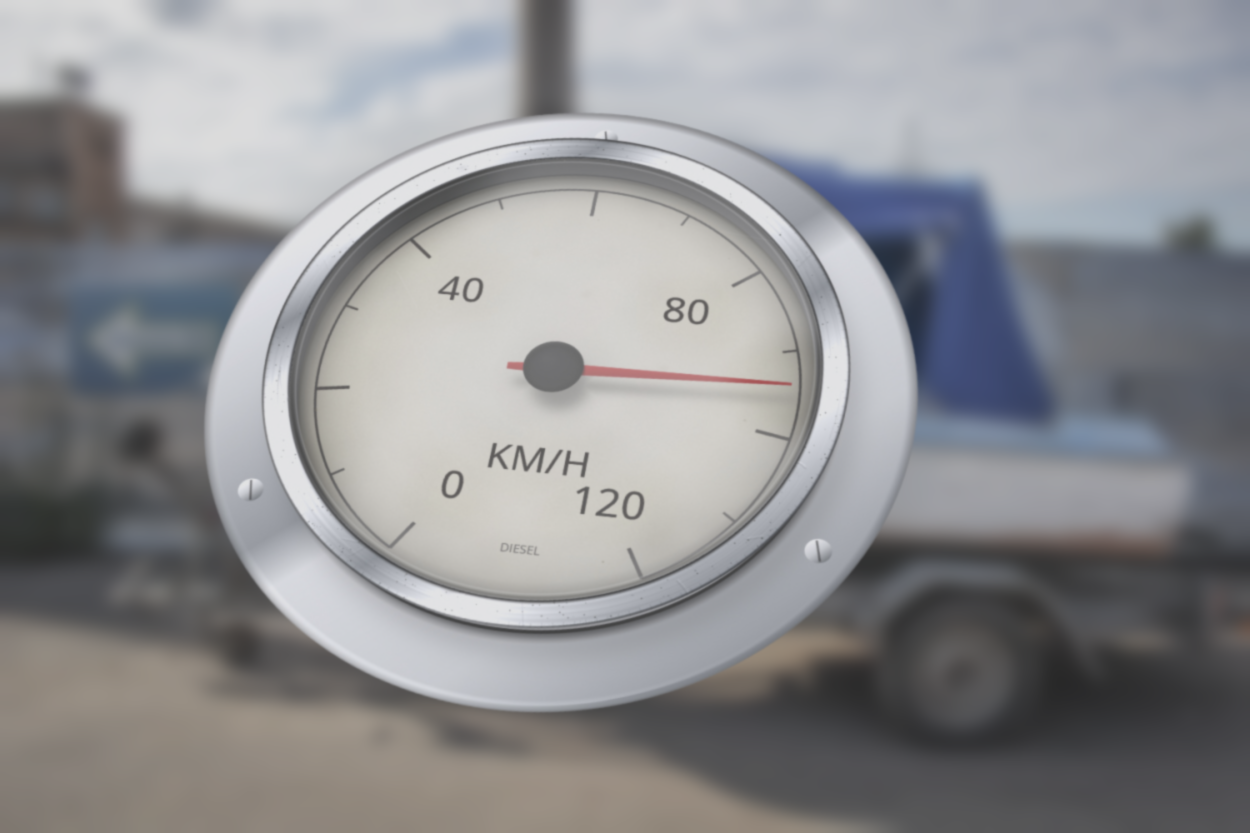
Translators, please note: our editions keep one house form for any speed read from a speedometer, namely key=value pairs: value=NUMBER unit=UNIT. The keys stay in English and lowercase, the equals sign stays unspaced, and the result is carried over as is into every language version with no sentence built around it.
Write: value=95 unit=km/h
